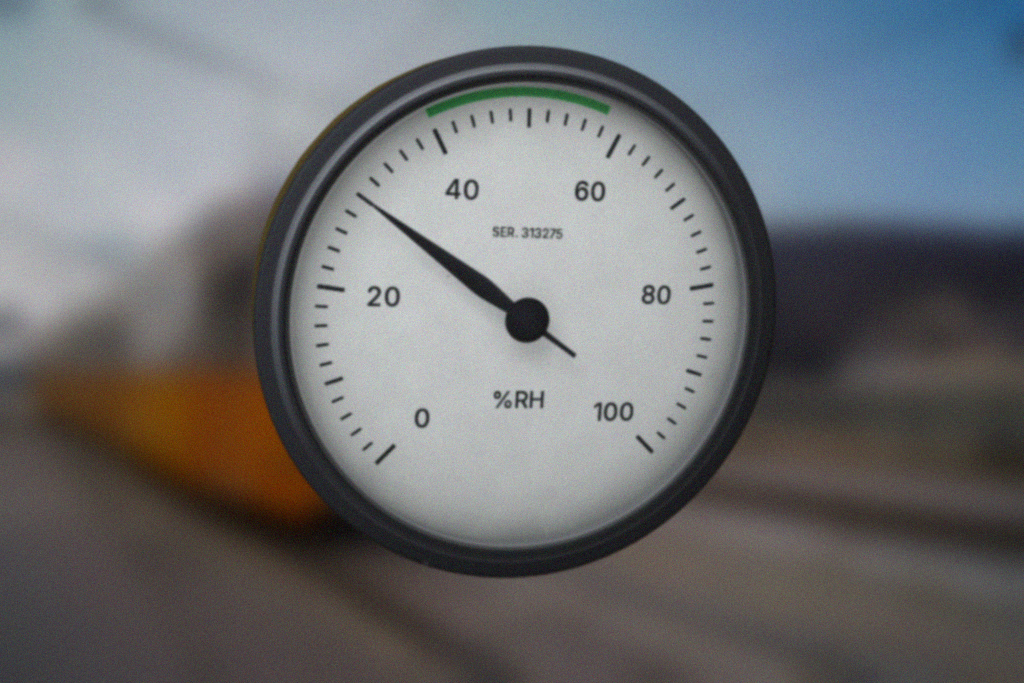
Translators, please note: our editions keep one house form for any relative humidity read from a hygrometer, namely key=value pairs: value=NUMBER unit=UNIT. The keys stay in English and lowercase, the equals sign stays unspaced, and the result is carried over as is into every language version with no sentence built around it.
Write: value=30 unit=%
